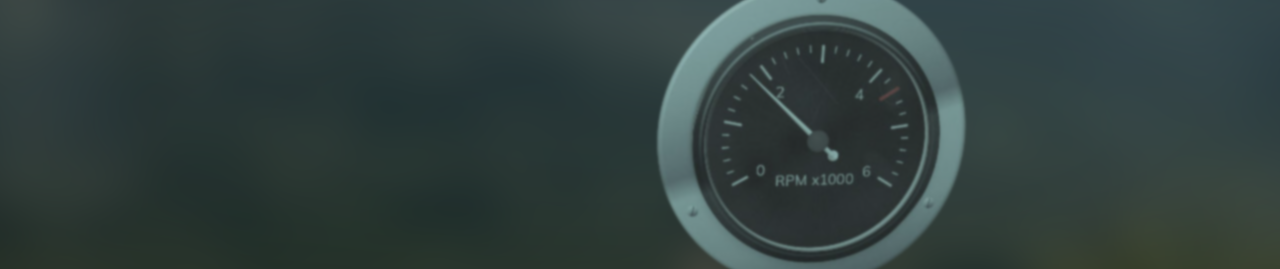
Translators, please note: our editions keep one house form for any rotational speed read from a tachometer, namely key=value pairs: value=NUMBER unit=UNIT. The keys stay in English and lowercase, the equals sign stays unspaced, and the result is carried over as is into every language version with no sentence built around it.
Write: value=1800 unit=rpm
